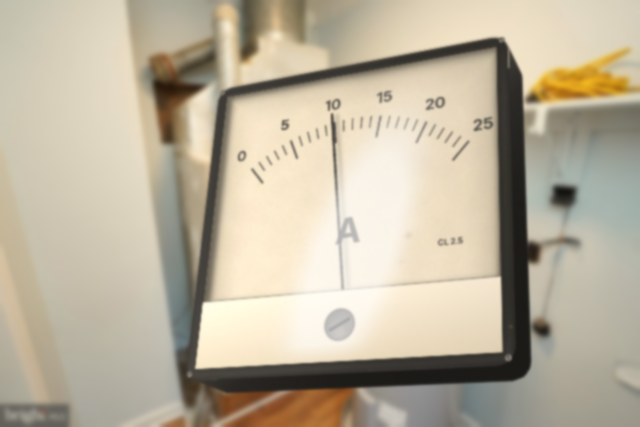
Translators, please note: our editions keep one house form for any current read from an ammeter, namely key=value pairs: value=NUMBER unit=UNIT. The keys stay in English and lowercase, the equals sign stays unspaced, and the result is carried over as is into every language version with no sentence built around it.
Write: value=10 unit=A
